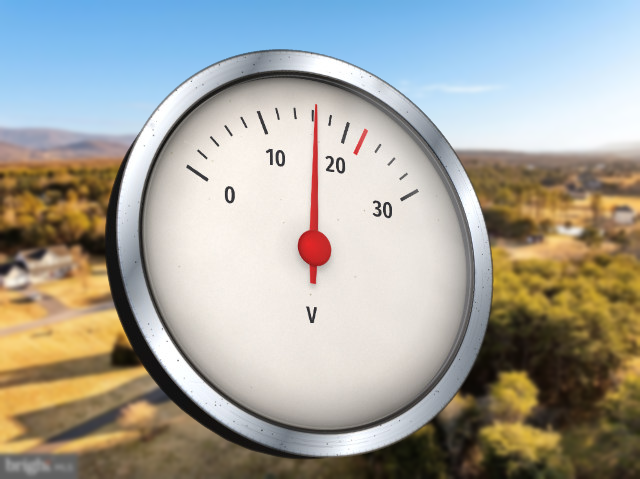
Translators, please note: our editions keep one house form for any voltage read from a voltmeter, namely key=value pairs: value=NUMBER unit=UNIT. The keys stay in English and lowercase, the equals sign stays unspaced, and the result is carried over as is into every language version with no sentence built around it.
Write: value=16 unit=V
